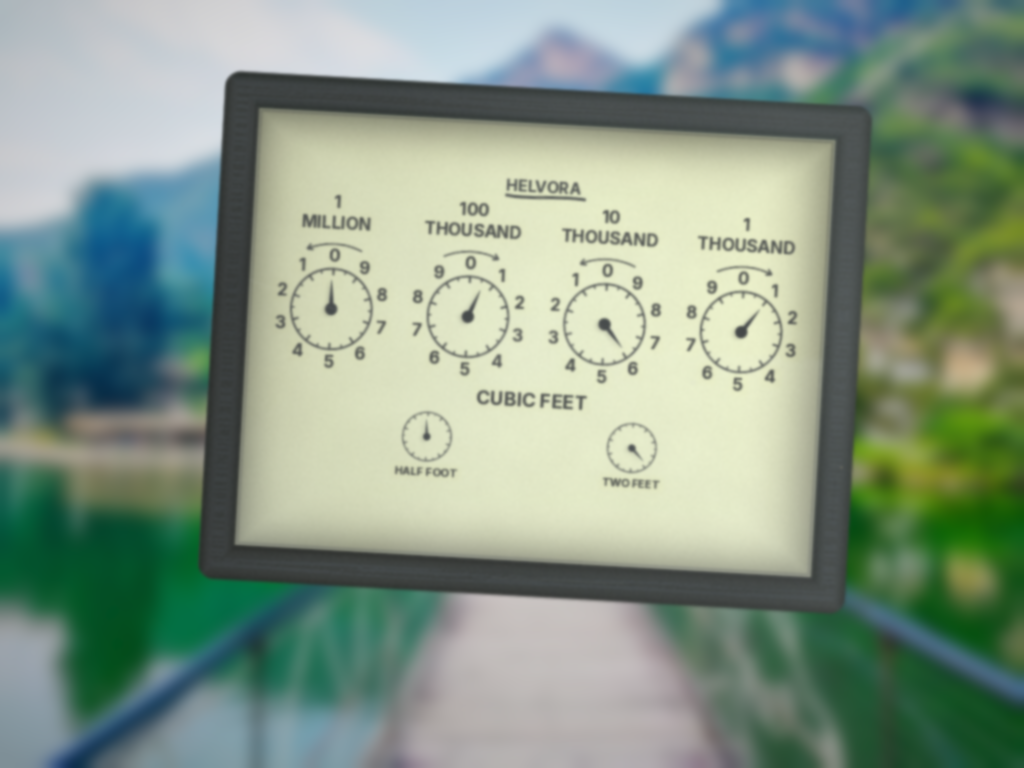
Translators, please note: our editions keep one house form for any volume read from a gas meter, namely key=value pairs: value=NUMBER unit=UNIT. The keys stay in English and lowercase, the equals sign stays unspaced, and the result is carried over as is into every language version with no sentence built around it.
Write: value=6100 unit=ft³
